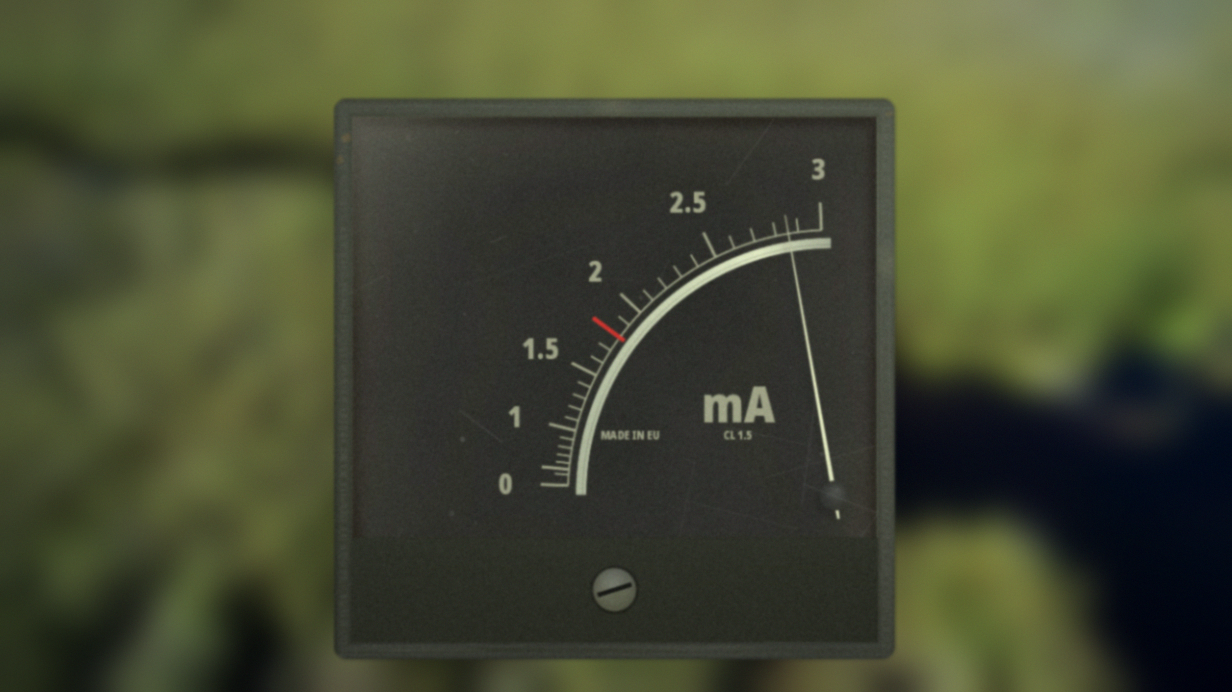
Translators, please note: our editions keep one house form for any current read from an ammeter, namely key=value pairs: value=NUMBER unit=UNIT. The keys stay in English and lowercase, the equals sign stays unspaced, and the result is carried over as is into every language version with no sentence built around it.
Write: value=2.85 unit=mA
